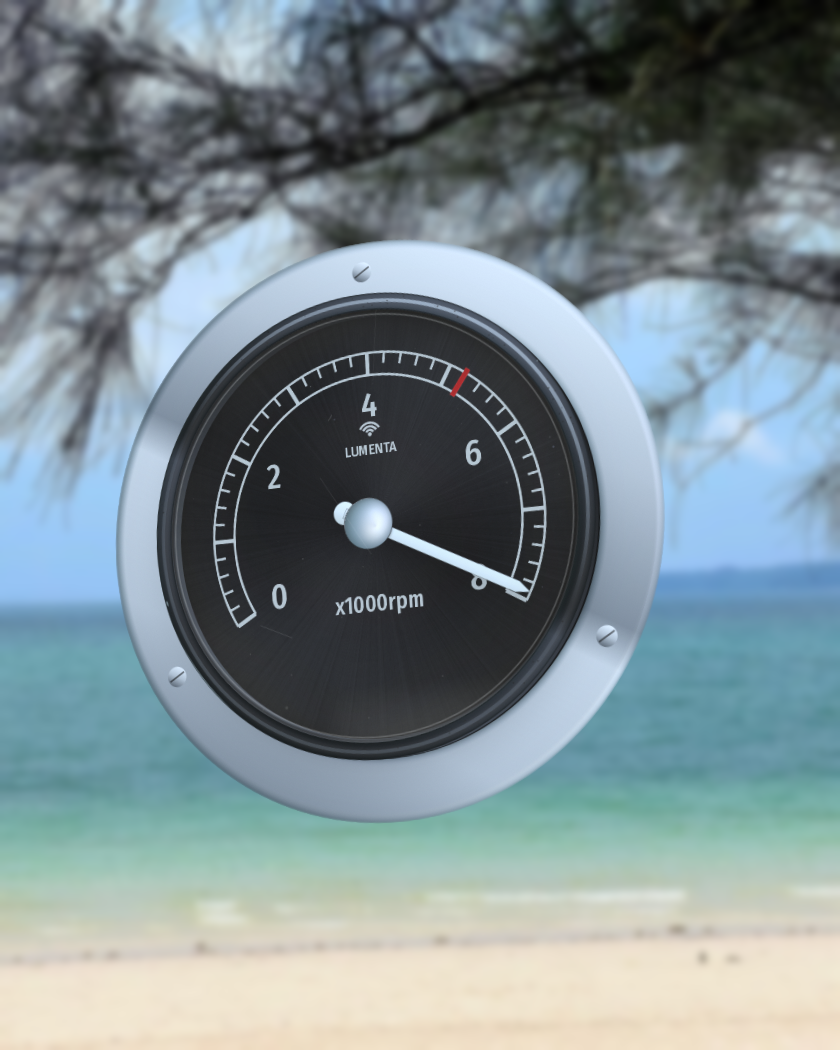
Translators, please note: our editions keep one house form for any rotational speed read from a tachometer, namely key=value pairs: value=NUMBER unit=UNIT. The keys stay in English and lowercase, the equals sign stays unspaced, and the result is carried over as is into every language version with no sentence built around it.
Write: value=7900 unit=rpm
